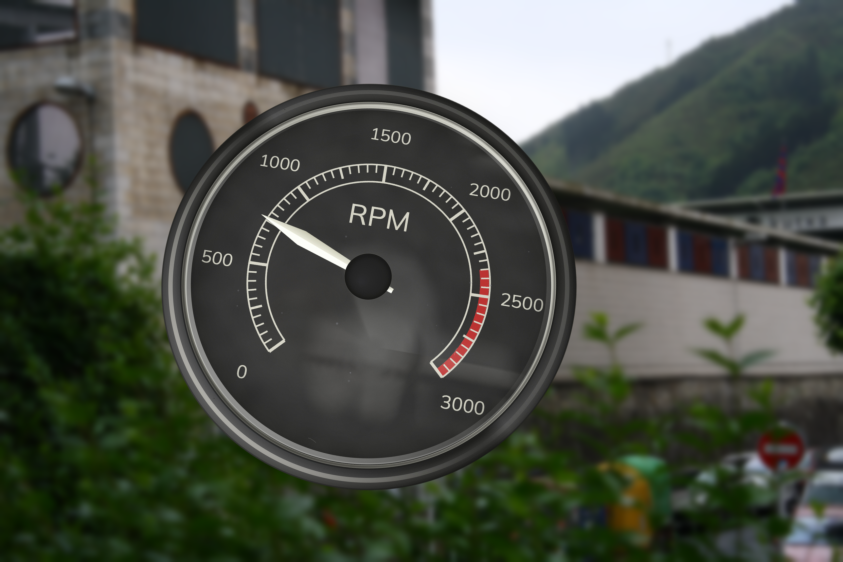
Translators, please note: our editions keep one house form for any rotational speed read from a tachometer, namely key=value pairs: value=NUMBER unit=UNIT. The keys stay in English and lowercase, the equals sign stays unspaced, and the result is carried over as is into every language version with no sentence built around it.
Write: value=750 unit=rpm
